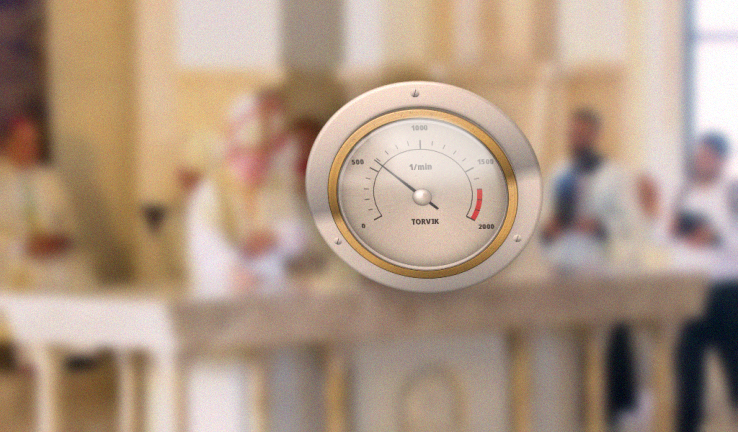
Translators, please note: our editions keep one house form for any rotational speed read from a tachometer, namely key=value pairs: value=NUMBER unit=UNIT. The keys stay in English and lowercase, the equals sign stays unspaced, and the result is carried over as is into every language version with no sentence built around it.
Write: value=600 unit=rpm
